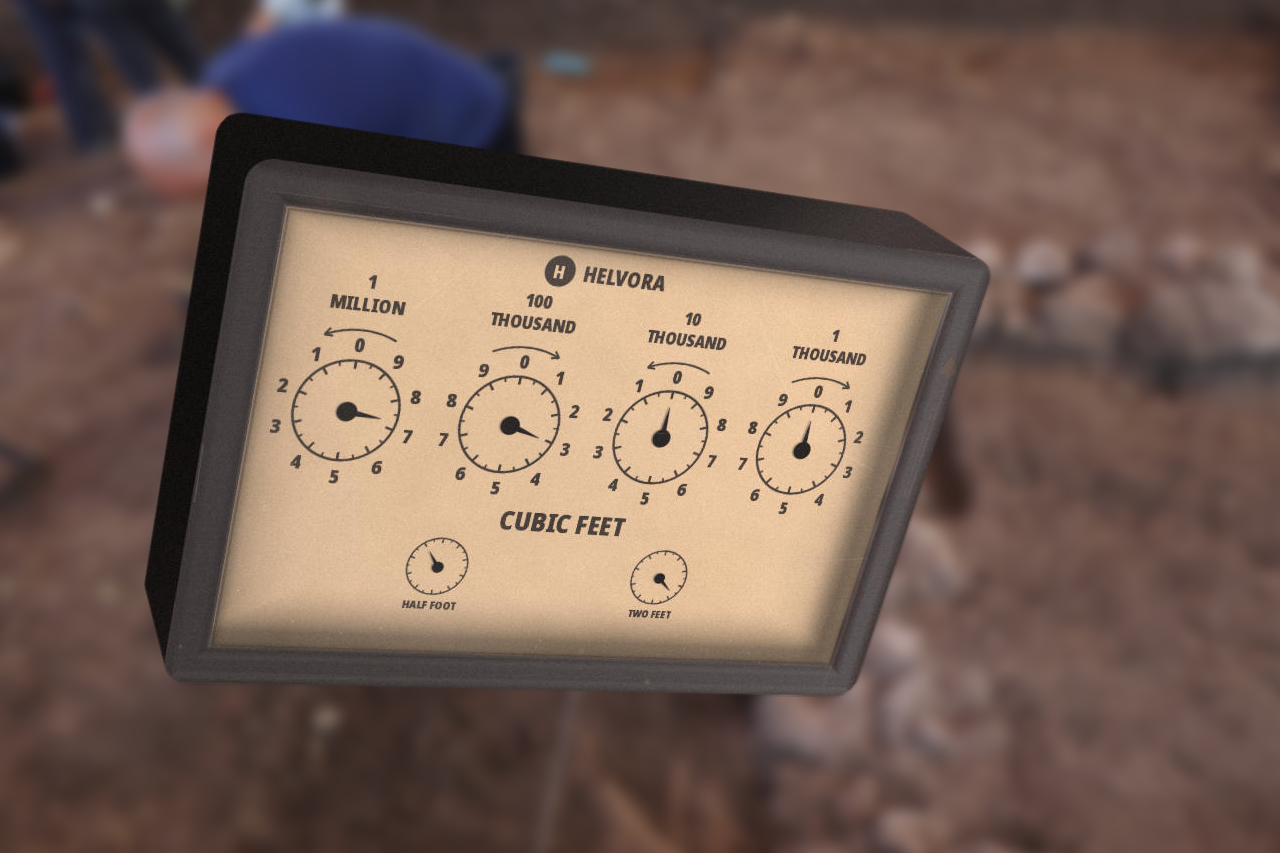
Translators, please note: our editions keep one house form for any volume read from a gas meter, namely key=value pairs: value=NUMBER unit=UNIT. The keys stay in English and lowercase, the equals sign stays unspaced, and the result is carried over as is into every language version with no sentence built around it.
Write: value=730000 unit=ft³
